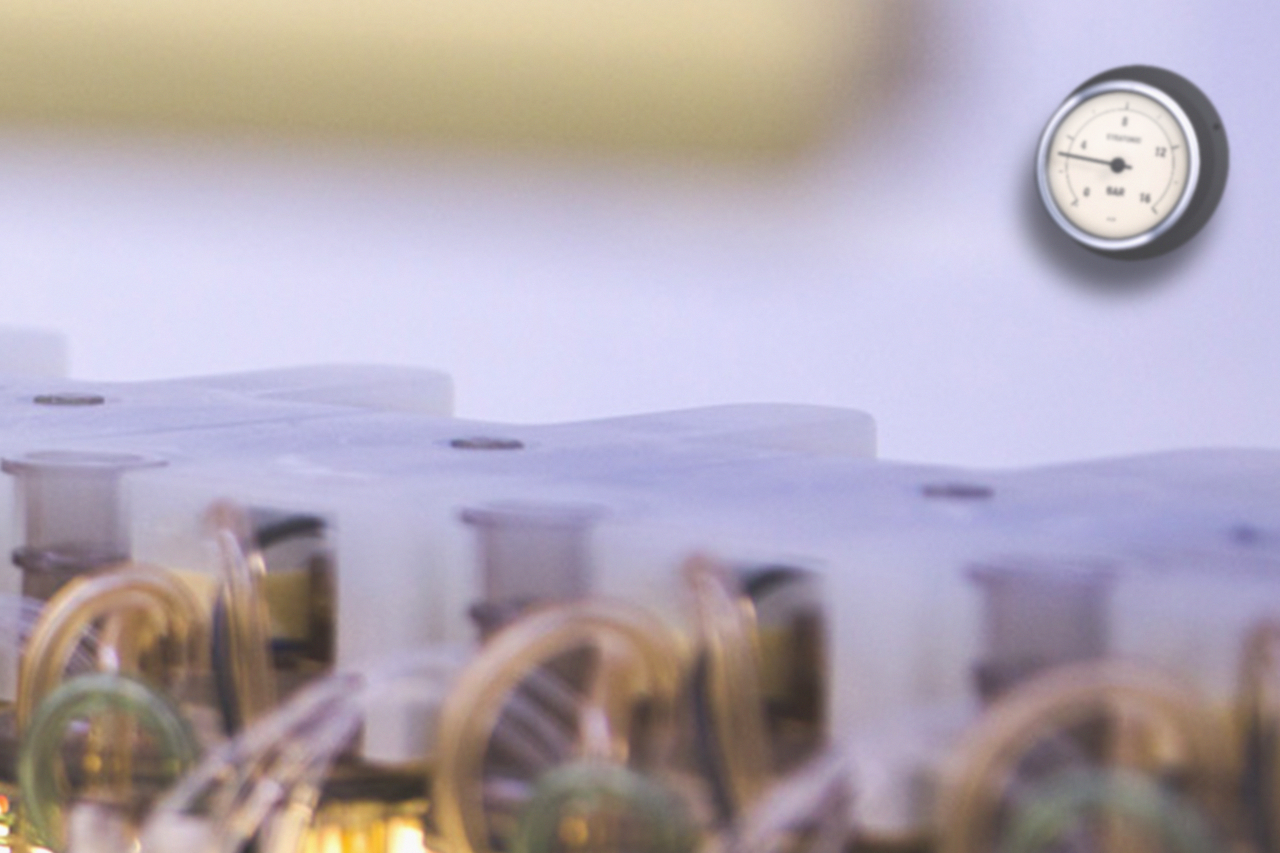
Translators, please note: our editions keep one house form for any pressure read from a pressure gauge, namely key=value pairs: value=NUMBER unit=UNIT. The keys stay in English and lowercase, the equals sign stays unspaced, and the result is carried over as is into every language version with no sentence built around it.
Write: value=3 unit=bar
